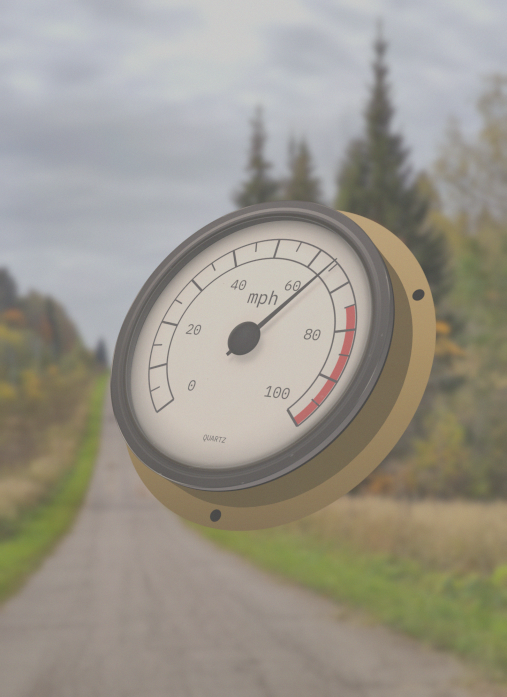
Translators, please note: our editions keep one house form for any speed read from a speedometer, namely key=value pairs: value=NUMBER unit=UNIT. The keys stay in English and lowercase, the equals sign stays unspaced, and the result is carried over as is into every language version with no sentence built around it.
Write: value=65 unit=mph
